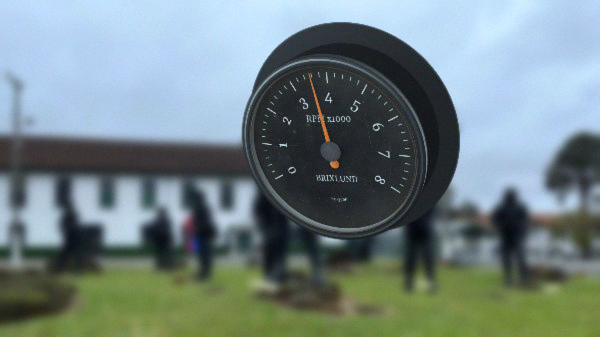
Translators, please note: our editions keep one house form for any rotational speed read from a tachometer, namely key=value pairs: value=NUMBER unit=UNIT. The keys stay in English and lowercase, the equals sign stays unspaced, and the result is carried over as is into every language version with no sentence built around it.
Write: value=3600 unit=rpm
